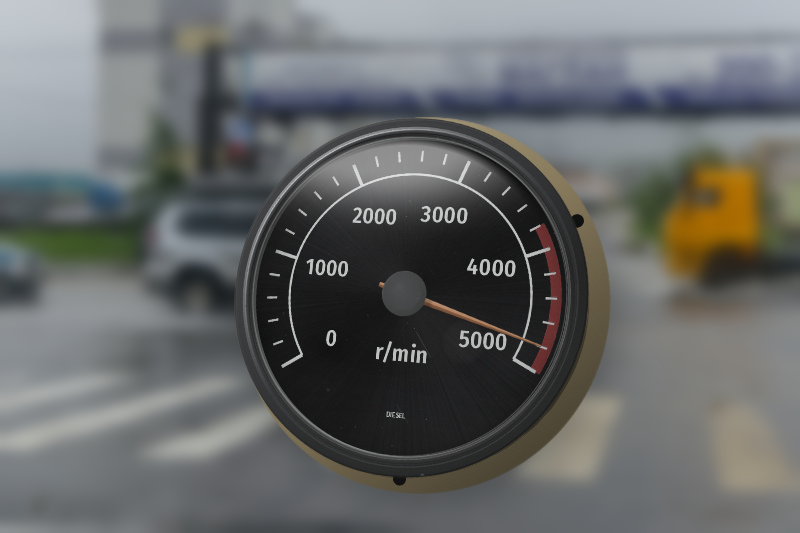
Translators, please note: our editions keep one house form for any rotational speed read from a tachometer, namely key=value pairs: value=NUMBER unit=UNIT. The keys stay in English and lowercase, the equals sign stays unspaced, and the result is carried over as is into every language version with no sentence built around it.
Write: value=4800 unit=rpm
